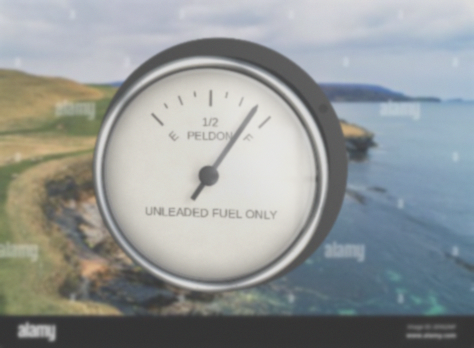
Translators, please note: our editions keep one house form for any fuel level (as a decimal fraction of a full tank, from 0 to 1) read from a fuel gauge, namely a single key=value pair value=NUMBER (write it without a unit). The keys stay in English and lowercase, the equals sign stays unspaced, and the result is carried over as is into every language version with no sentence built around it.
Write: value=0.875
